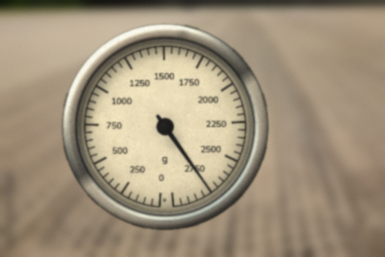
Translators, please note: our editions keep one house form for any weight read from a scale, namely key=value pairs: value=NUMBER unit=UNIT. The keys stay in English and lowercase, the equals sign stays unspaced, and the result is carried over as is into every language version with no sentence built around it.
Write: value=2750 unit=g
